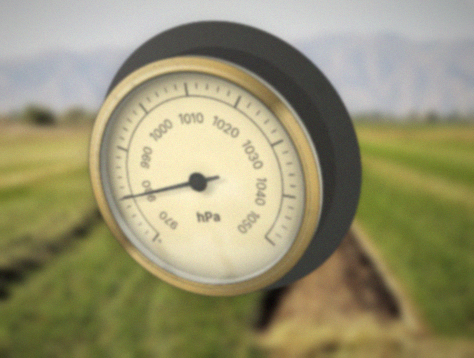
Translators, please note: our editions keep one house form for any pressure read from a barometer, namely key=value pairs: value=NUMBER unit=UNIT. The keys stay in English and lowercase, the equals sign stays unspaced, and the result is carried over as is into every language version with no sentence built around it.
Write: value=980 unit=hPa
